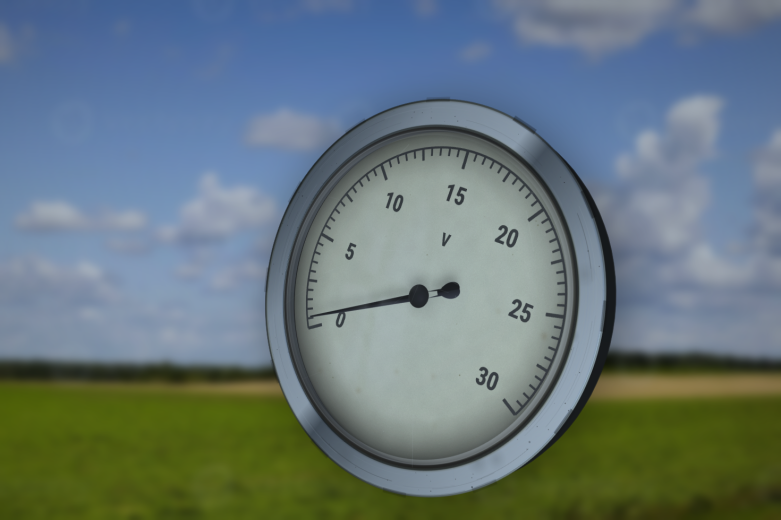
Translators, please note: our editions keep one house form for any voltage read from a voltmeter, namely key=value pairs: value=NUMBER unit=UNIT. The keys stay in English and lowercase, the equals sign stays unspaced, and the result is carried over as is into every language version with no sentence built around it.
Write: value=0.5 unit=V
